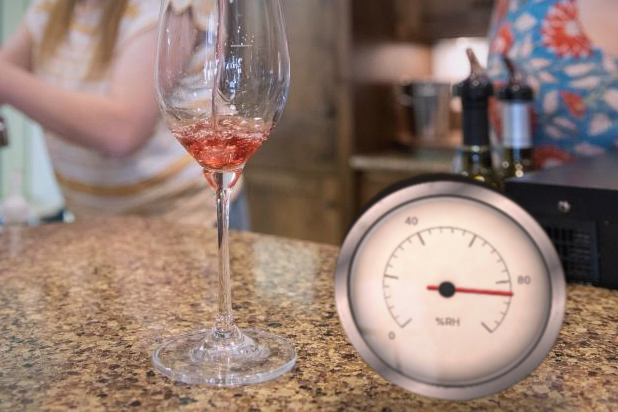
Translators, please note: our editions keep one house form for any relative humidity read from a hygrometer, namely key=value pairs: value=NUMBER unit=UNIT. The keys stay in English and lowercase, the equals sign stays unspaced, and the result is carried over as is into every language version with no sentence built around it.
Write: value=84 unit=%
